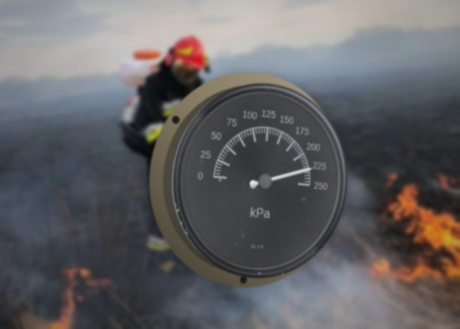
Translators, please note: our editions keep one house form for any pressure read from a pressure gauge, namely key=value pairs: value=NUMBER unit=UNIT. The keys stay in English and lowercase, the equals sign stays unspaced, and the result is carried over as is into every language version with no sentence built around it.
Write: value=225 unit=kPa
